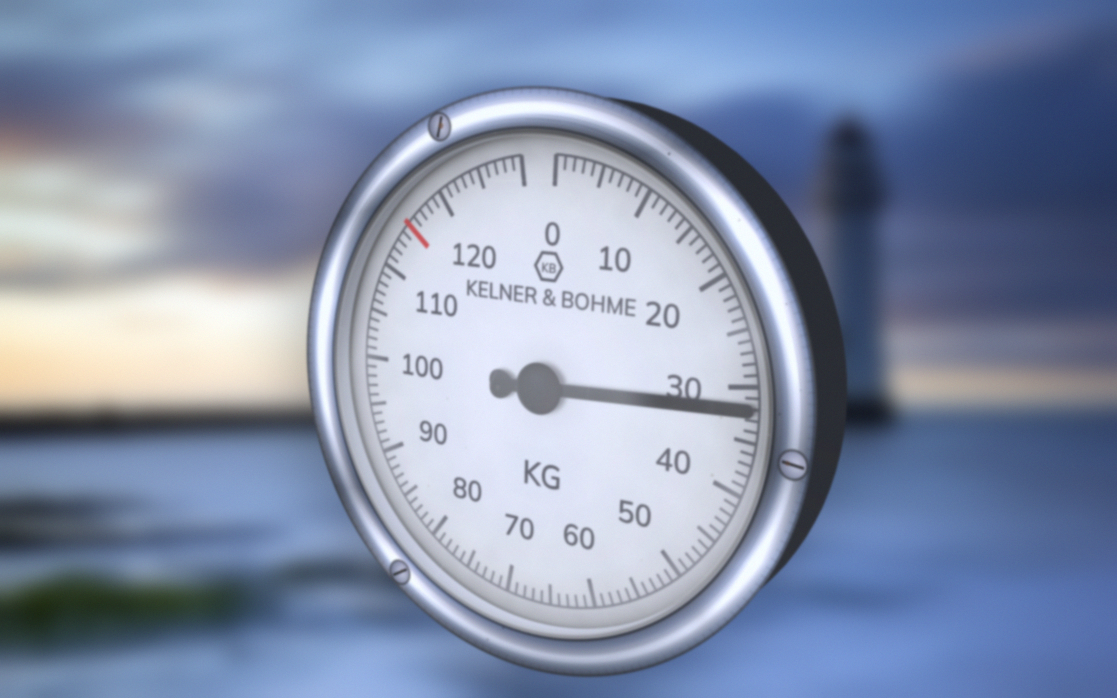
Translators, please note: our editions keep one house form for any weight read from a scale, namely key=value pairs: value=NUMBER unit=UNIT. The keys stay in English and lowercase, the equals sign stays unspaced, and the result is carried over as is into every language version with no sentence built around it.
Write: value=32 unit=kg
